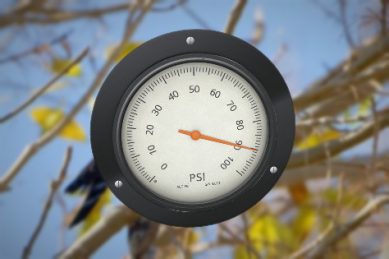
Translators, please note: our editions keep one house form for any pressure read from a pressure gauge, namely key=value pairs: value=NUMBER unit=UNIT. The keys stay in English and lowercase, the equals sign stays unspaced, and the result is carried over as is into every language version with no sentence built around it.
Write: value=90 unit=psi
